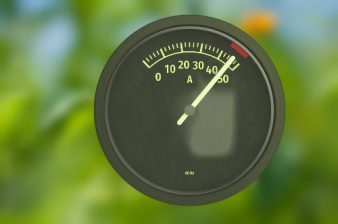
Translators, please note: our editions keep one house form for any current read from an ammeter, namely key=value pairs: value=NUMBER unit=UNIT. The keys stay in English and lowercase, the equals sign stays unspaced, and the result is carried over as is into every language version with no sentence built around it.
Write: value=46 unit=A
